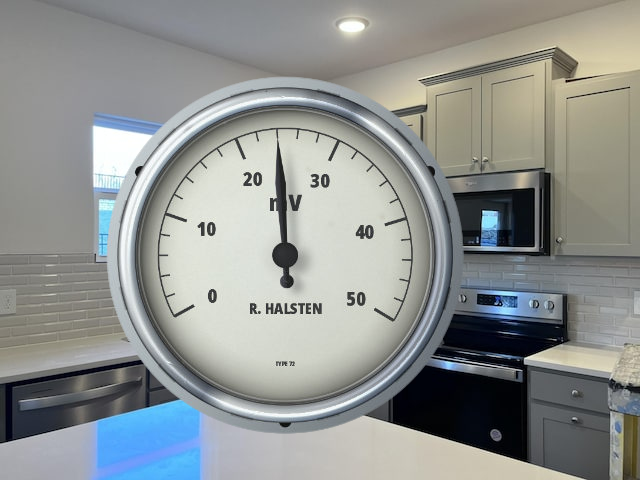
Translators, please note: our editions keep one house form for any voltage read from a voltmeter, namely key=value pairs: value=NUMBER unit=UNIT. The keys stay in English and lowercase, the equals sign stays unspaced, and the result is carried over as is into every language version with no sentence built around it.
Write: value=24 unit=mV
